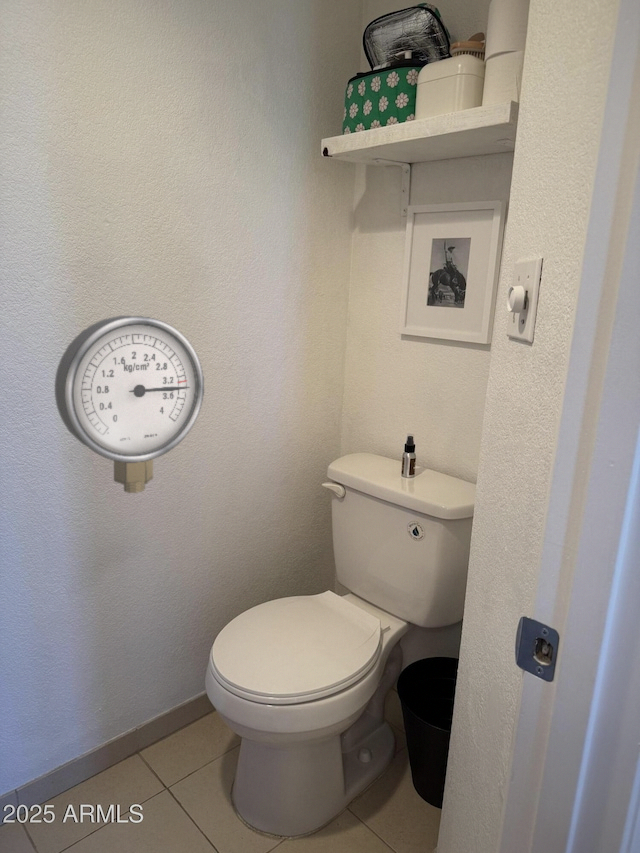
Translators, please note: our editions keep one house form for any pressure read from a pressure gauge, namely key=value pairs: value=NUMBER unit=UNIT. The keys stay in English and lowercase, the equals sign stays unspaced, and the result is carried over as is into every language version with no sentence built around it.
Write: value=3.4 unit=kg/cm²
